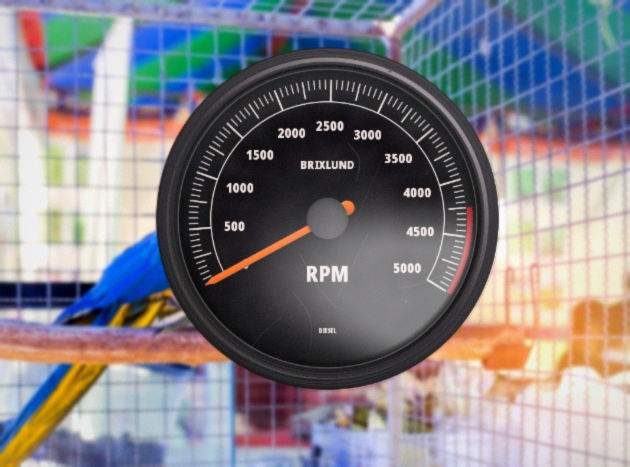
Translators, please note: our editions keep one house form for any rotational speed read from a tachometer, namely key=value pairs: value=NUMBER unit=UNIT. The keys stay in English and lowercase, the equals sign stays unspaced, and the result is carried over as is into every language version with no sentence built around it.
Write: value=0 unit=rpm
